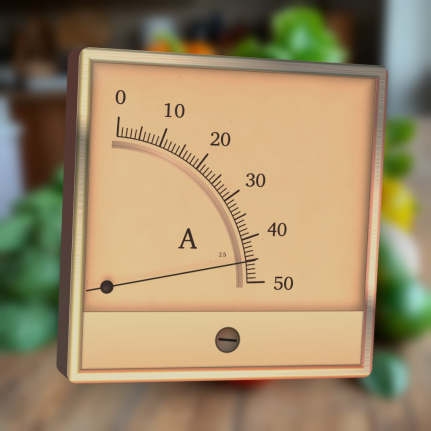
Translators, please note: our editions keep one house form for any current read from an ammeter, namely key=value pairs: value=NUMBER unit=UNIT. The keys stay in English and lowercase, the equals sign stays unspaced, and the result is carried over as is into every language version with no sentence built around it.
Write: value=45 unit=A
